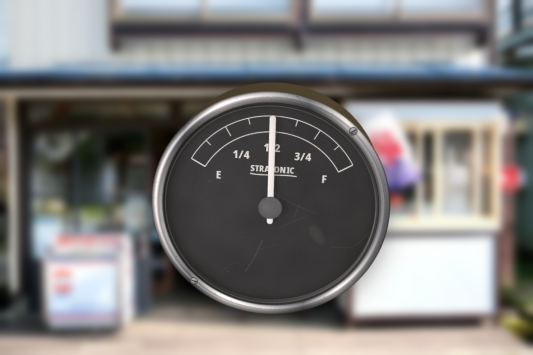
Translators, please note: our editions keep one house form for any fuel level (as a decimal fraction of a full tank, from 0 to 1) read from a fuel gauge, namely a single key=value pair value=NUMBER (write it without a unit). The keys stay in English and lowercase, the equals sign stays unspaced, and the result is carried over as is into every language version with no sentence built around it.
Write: value=0.5
